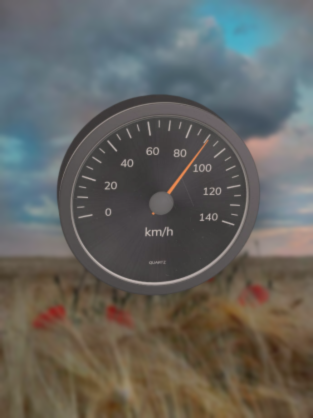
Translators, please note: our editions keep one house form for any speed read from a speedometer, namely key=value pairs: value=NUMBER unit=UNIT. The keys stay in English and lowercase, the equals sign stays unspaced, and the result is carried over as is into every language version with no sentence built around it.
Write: value=90 unit=km/h
